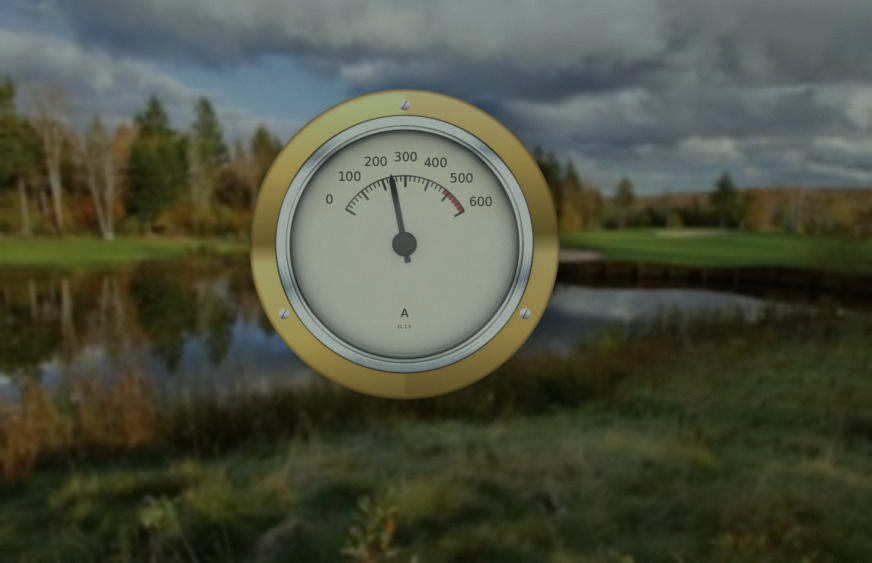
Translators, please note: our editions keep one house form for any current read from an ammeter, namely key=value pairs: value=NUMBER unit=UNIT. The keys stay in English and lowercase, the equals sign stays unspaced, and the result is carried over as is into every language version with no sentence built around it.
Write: value=240 unit=A
